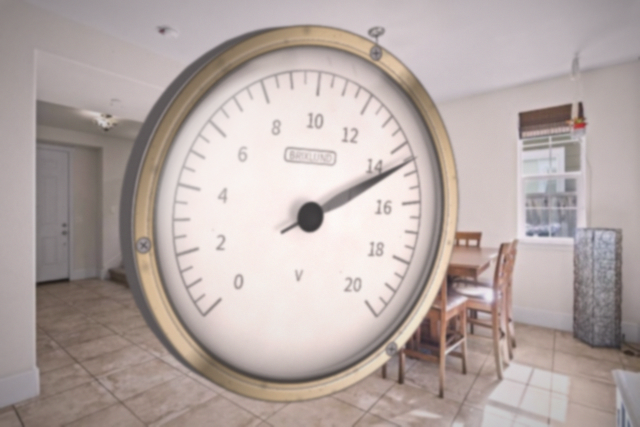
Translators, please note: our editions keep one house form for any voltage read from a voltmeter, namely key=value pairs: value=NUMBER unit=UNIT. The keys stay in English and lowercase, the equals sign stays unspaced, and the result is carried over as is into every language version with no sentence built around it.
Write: value=14.5 unit=V
